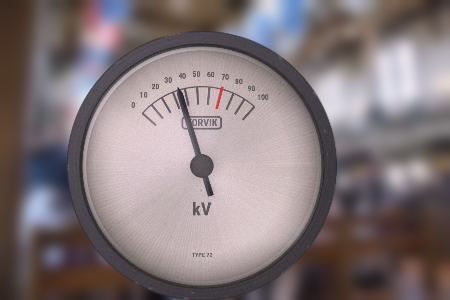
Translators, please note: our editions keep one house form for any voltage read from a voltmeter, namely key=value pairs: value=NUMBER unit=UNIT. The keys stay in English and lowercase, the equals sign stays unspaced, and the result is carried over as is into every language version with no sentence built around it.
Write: value=35 unit=kV
